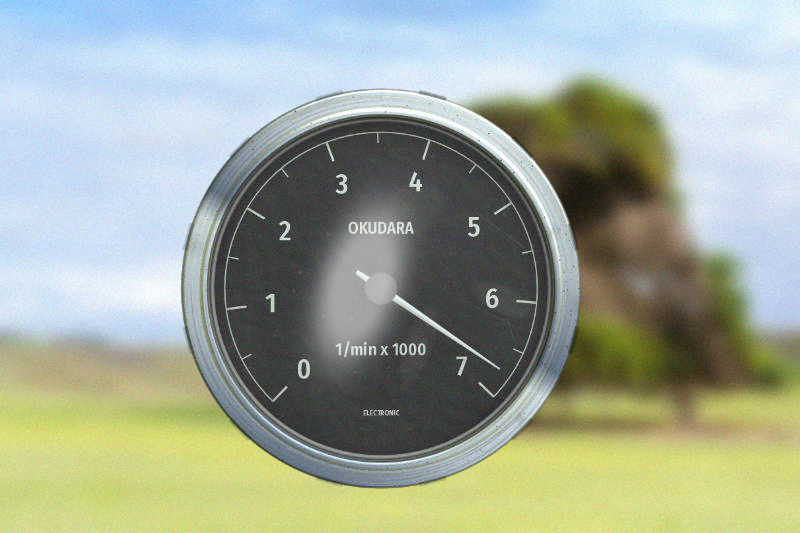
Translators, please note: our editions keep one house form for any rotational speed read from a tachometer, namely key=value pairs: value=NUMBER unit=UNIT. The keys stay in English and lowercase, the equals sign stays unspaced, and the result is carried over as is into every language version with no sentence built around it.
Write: value=6750 unit=rpm
